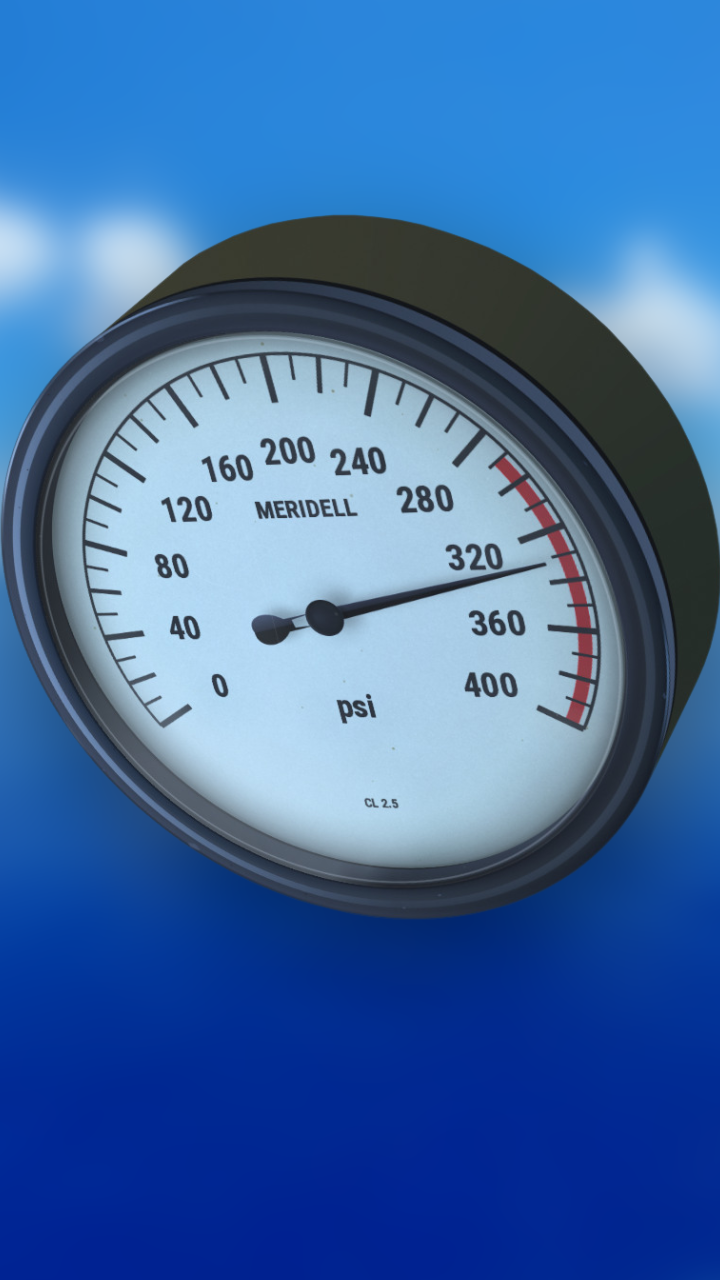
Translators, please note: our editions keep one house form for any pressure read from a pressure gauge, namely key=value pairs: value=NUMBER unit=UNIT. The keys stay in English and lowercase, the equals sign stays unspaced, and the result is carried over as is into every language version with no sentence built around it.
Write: value=330 unit=psi
